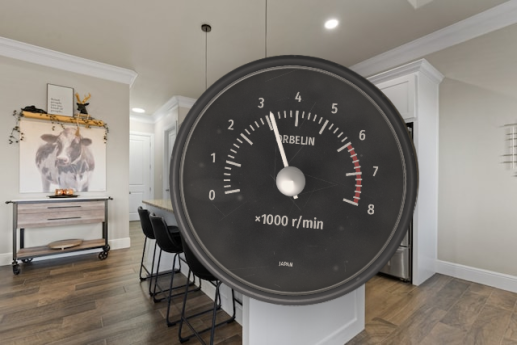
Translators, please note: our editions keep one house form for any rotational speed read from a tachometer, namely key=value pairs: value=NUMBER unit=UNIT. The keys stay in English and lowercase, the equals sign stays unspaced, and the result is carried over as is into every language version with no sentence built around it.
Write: value=3200 unit=rpm
